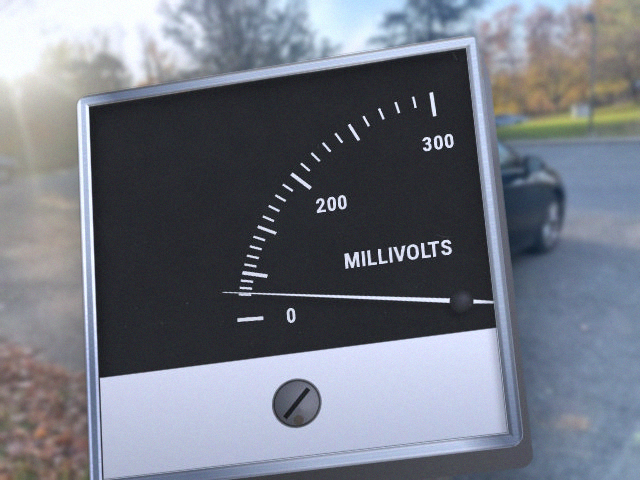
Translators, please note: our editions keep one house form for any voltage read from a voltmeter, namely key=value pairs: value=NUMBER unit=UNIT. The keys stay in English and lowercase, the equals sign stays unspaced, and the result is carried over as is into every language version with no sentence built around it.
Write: value=70 unit=mV
